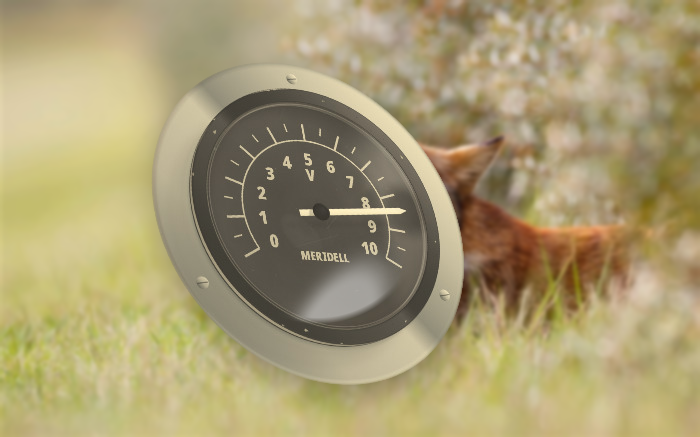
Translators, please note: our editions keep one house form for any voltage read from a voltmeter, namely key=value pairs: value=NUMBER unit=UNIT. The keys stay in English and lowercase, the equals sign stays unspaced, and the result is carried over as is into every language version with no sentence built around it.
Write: value=8.5 unit=V
